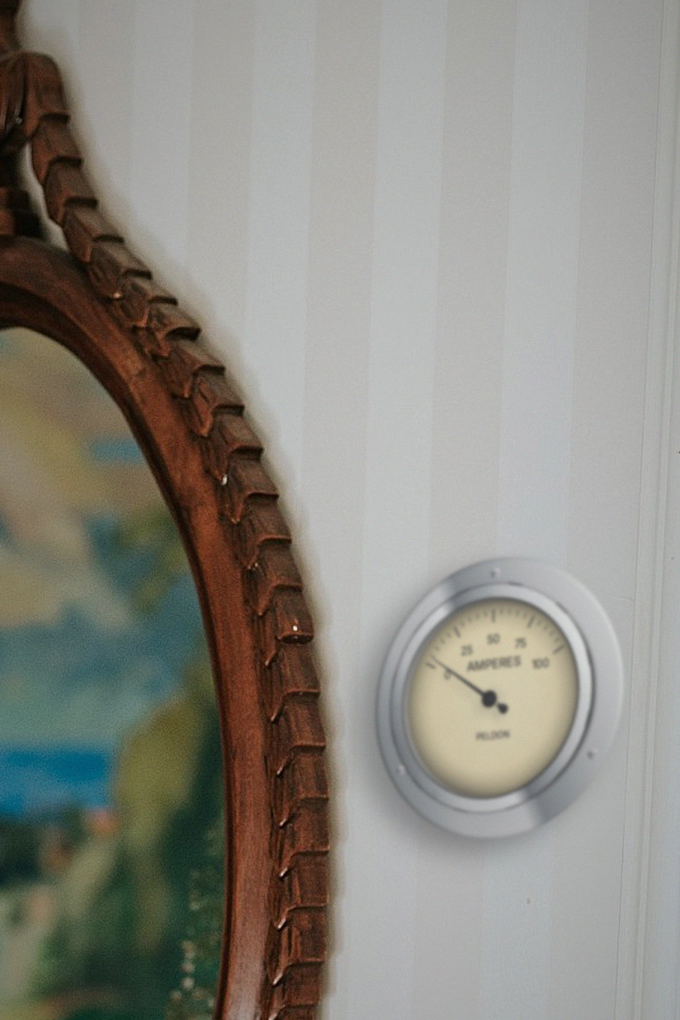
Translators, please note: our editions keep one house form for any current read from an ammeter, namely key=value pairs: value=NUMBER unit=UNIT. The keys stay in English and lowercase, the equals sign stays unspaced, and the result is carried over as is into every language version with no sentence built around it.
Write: value=5 unit=A
